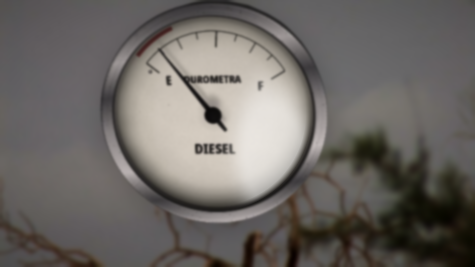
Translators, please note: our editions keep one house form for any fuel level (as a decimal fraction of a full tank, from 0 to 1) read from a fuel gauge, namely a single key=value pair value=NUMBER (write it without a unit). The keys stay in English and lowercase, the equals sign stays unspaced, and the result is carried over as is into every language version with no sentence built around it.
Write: value=0.125
